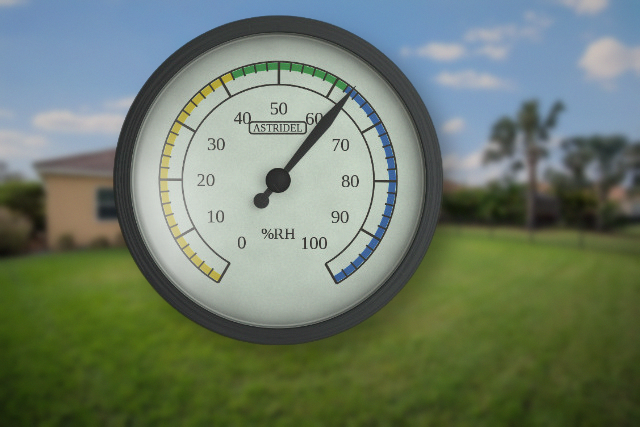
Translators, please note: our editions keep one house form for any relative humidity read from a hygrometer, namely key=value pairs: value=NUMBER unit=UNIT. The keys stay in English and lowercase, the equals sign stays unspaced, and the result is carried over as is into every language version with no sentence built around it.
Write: value=63 unit=%
